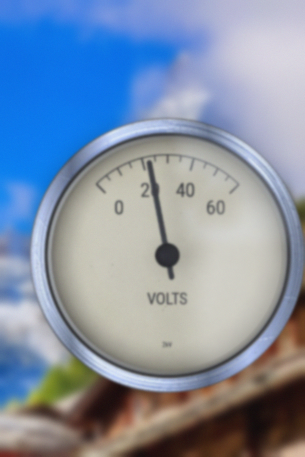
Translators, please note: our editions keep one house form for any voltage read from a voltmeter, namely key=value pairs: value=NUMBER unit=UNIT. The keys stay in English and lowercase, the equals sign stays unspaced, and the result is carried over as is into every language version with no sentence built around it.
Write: value=22.5 unit=V
